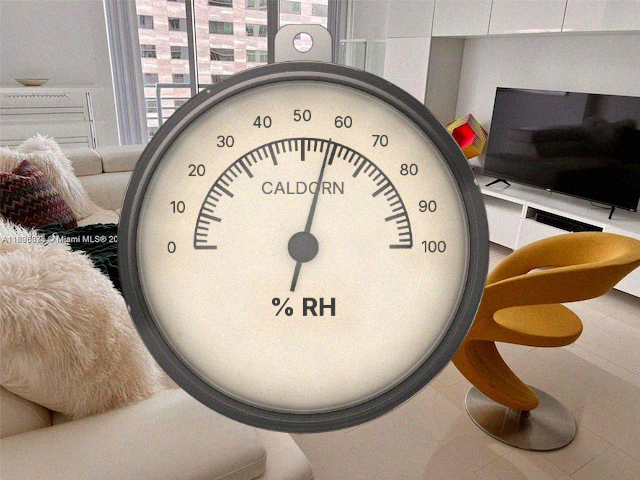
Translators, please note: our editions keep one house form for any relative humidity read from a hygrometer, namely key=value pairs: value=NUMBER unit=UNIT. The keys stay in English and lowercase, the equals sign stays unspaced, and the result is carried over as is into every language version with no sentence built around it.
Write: value=58 unit=%
